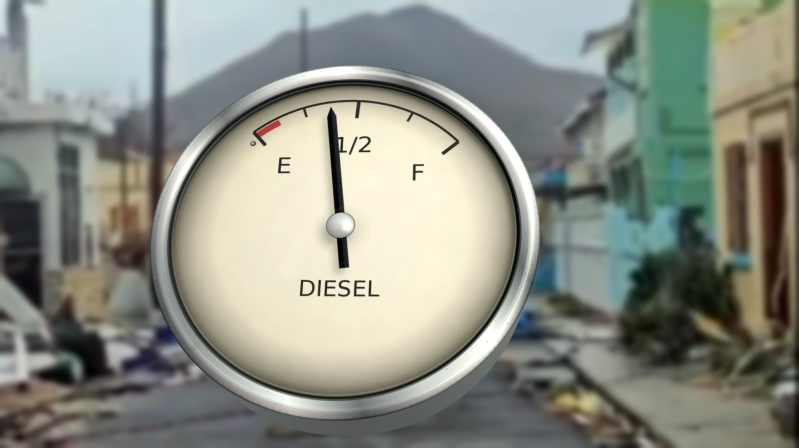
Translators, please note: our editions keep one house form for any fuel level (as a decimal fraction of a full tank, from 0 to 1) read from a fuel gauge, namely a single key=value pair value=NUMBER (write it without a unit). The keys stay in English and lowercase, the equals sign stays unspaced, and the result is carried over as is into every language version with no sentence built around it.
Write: value=0.375
